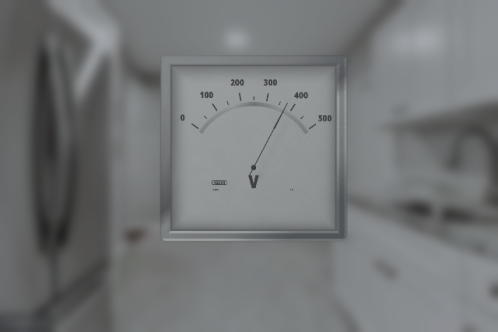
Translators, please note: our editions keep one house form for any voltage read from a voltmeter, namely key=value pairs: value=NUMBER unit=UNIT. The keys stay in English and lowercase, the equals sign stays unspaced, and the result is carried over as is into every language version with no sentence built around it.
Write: value=375 unit=V
